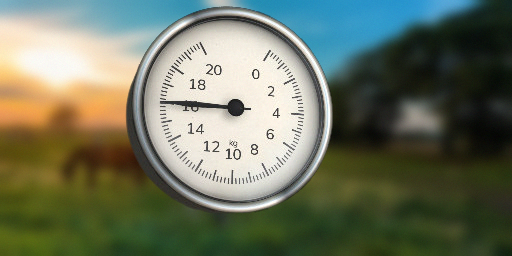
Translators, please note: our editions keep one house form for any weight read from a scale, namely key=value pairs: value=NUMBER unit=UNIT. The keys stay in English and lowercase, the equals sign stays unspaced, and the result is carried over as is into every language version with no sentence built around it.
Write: value=16 unit=kg
